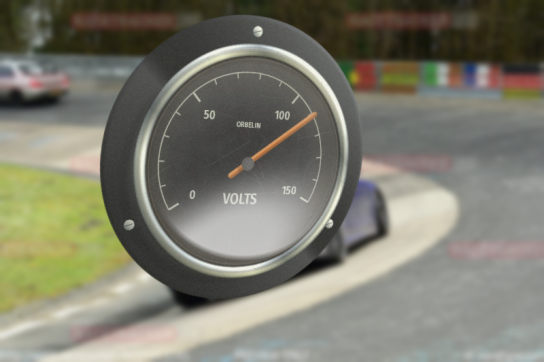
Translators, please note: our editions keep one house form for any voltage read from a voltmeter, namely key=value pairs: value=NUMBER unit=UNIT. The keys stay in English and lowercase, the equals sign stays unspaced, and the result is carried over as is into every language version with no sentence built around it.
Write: value=110 unit=V
